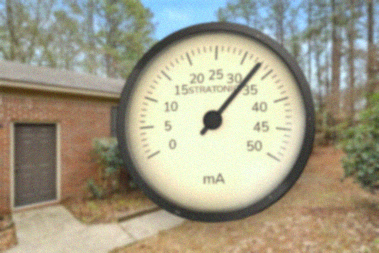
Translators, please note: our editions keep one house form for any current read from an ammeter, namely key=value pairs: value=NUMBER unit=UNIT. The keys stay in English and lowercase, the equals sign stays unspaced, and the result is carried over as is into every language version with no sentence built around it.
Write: value=33 unit=mA
